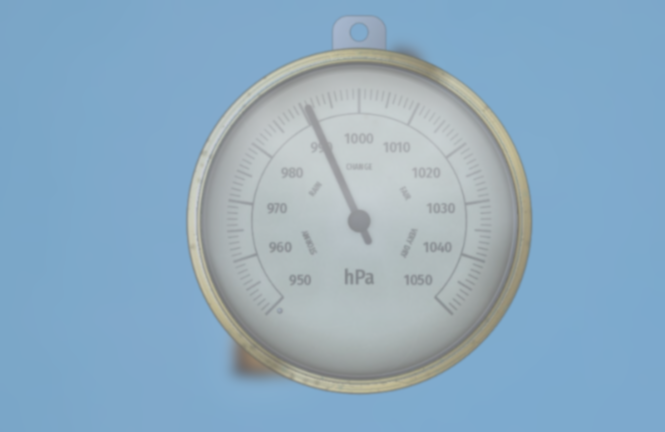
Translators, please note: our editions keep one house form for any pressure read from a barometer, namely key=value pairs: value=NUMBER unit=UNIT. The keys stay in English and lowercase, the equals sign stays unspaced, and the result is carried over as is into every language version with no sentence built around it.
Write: value=991 unit=hPa
